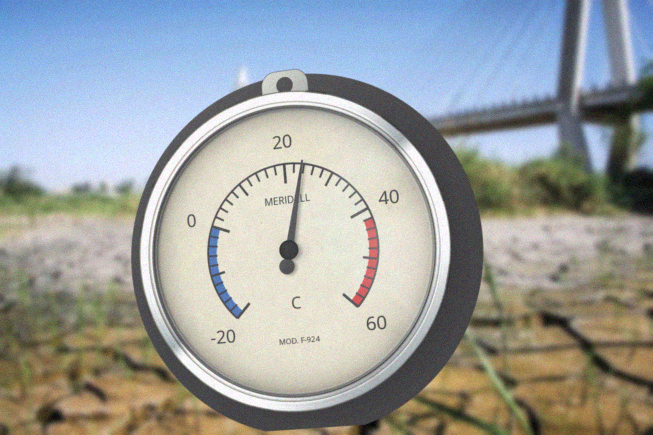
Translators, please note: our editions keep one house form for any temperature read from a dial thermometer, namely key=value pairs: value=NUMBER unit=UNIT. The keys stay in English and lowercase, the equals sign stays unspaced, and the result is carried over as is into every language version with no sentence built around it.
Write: value=24 unit=°C
